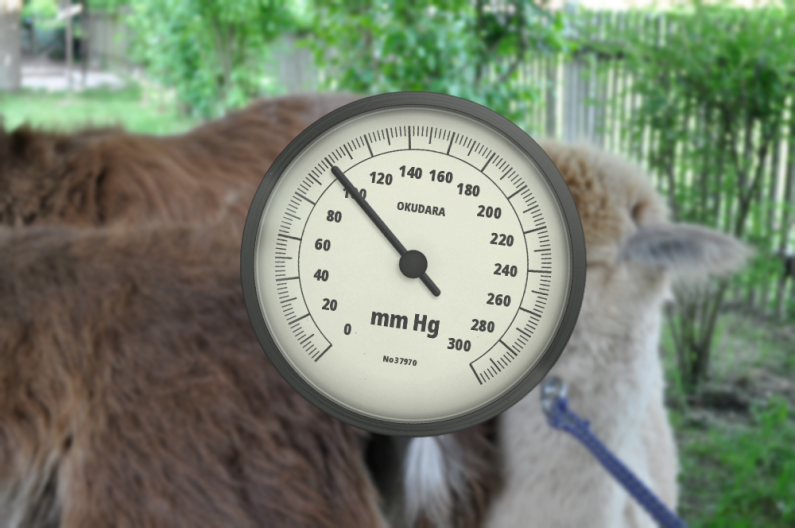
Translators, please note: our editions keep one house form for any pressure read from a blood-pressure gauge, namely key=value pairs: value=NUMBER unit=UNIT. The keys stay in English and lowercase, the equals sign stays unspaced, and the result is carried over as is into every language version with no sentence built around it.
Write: value=100 unit=mmHg
